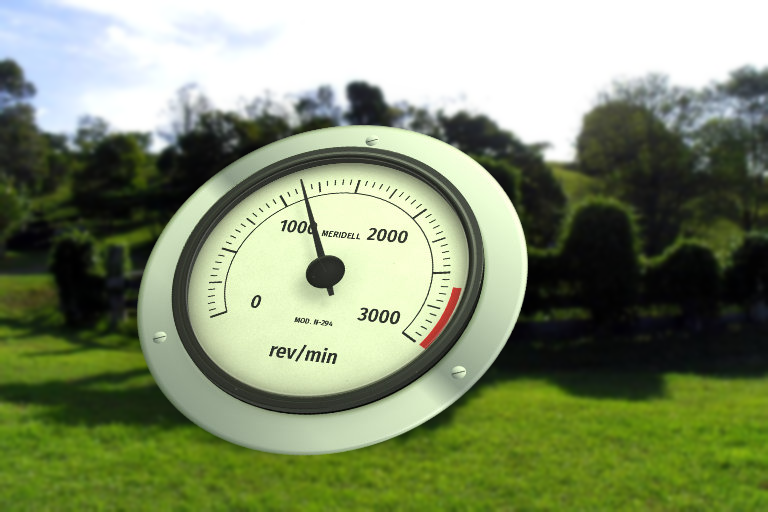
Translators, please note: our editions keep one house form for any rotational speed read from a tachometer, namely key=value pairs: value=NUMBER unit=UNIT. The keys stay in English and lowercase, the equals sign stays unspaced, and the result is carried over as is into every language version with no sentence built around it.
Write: value=1150 unit=rpm
